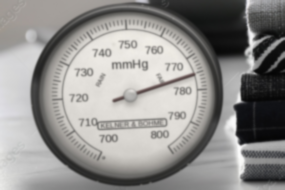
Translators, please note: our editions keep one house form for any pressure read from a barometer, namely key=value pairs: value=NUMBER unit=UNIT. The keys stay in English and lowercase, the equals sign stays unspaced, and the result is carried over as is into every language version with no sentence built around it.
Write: value=775 unit=mmHg
